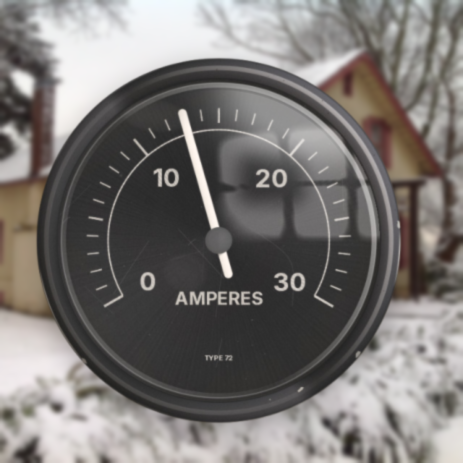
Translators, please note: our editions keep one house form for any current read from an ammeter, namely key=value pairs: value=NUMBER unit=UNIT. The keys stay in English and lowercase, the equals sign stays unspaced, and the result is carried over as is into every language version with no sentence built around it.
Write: value=13 unit=A
